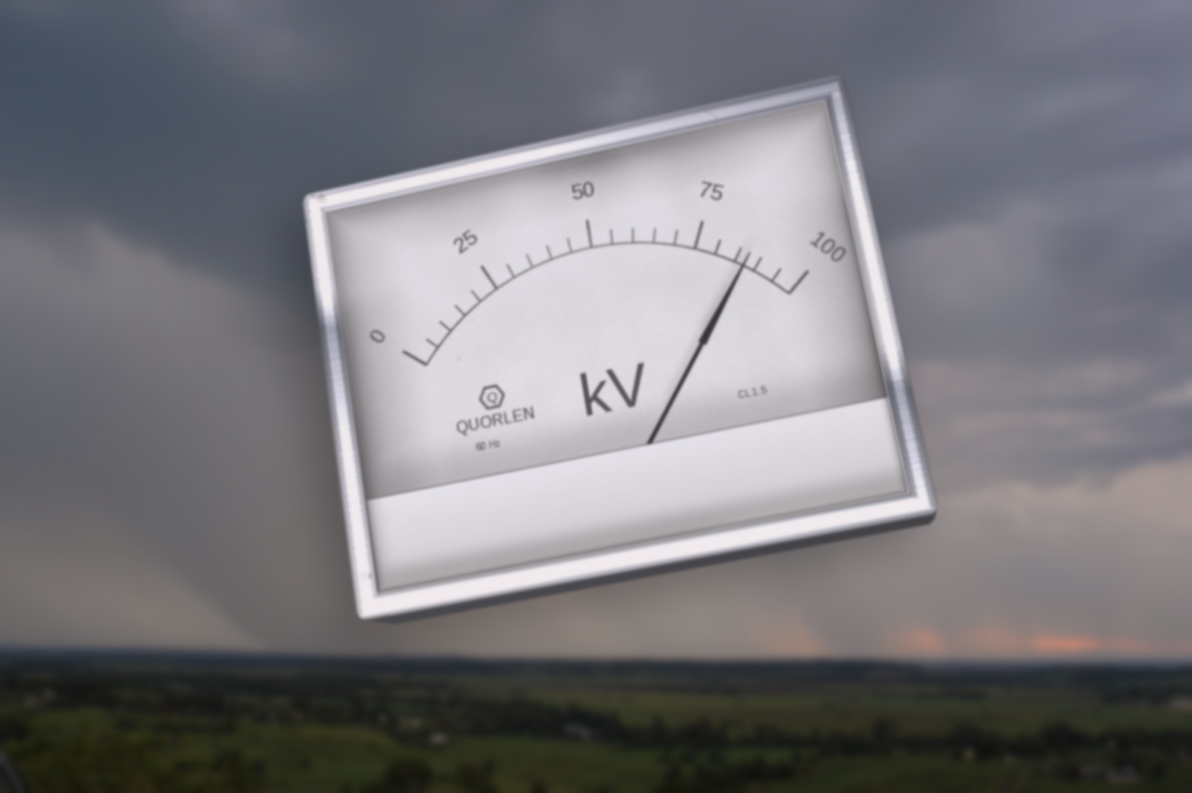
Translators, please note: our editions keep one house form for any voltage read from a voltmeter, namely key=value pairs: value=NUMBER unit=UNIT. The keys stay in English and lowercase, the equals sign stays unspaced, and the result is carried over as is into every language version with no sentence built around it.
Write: value=87.5 unit=kV
